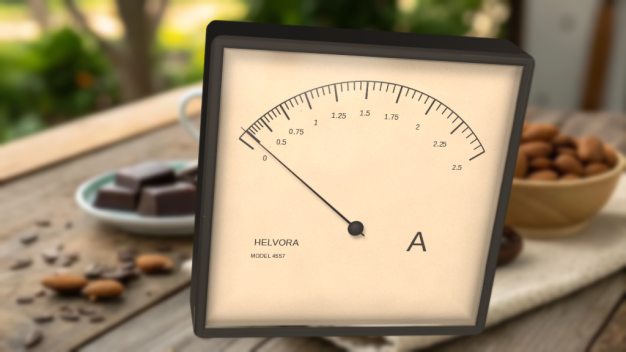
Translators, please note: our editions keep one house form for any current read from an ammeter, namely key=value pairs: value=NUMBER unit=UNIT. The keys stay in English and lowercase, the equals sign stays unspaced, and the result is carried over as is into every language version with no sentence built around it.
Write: value=0.25 unit=A
